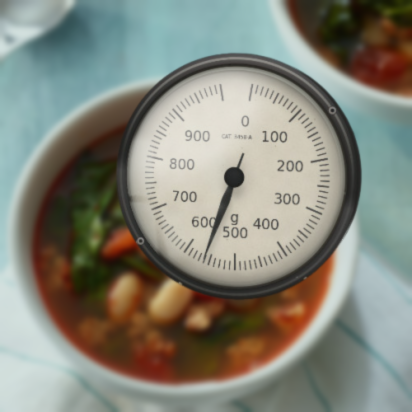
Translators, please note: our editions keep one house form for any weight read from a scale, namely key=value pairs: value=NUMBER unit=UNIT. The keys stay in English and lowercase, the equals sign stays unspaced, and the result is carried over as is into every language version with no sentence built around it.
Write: value=560 unit=g
